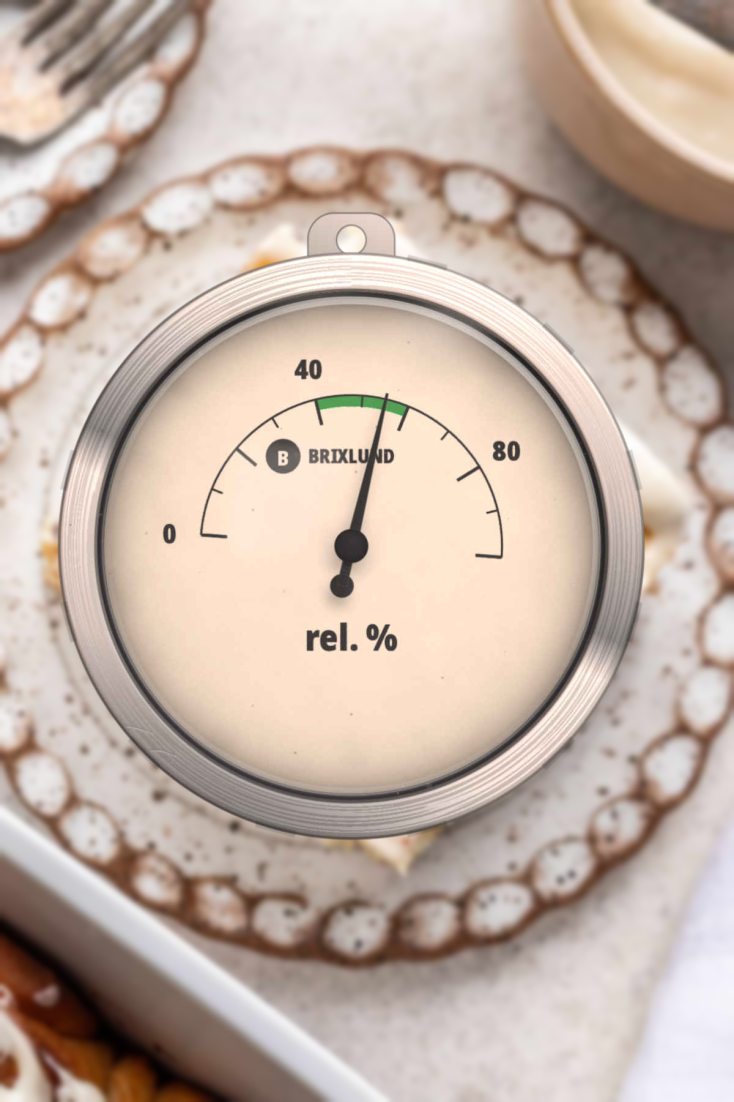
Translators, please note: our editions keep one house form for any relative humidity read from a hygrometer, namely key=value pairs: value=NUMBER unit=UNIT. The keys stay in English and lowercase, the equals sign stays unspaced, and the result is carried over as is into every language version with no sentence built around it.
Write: value=55 unit=%
